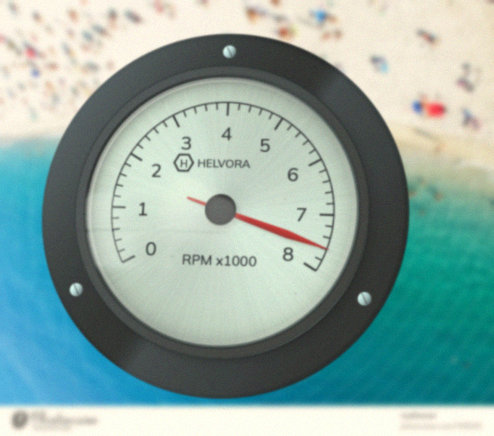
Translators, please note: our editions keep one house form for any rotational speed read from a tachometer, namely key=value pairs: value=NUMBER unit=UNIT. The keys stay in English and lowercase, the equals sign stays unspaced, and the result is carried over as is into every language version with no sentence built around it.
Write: value=7600 unit=rpm
